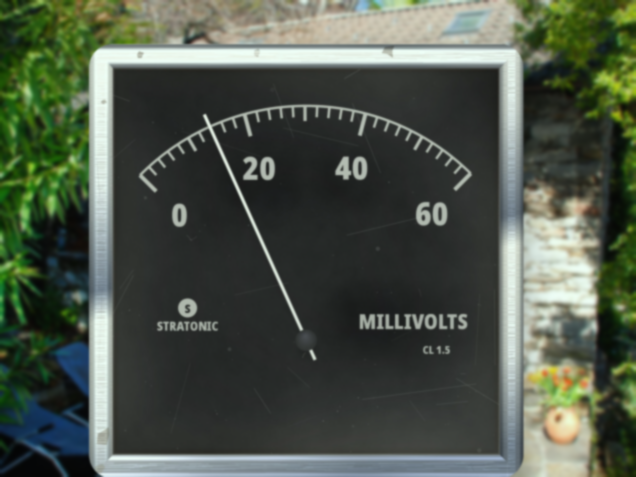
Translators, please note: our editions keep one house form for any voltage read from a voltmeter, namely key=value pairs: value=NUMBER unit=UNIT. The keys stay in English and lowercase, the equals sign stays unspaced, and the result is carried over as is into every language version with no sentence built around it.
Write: value=14 unit=mV
